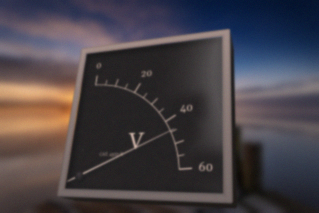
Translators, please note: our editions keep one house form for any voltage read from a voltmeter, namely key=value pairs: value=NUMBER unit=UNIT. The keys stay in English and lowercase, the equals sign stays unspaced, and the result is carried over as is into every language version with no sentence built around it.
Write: value=45 unit=V
